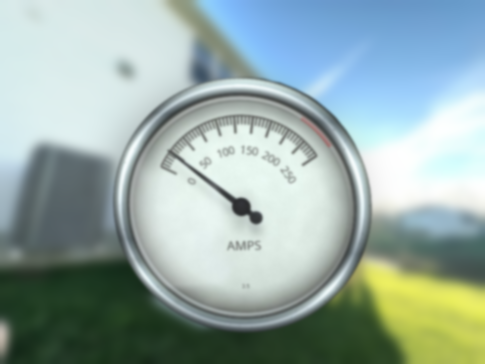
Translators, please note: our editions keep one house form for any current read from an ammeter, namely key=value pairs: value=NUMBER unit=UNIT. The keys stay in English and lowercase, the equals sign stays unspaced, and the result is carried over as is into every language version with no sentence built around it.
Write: value=25 unit=A
